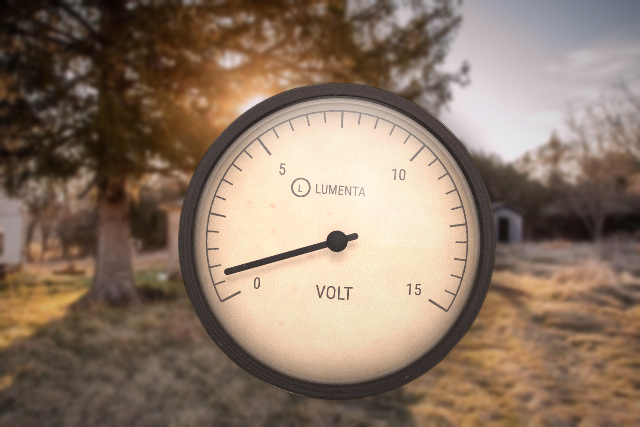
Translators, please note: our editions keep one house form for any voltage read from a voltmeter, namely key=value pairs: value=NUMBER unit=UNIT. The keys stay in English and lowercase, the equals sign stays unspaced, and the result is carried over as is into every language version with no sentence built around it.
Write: value=0.75 unit=V
